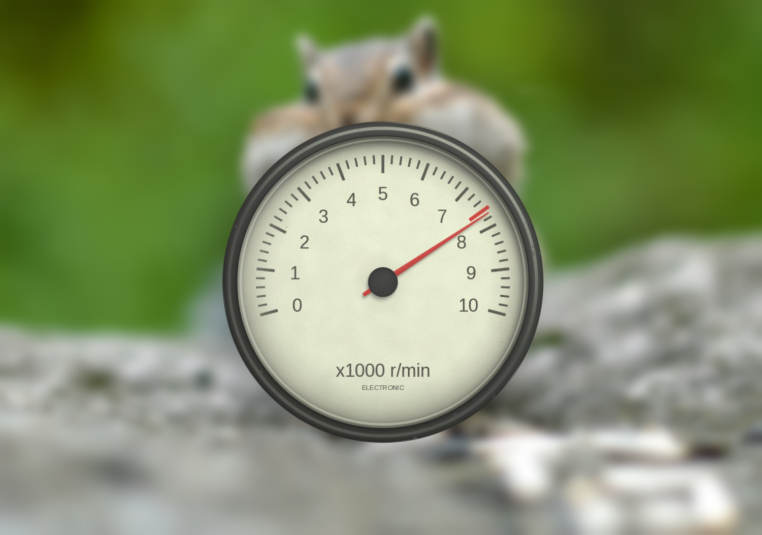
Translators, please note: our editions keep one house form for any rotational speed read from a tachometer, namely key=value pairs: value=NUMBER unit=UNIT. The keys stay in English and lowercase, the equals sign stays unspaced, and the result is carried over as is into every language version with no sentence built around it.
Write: value=7700 unit=rpm
